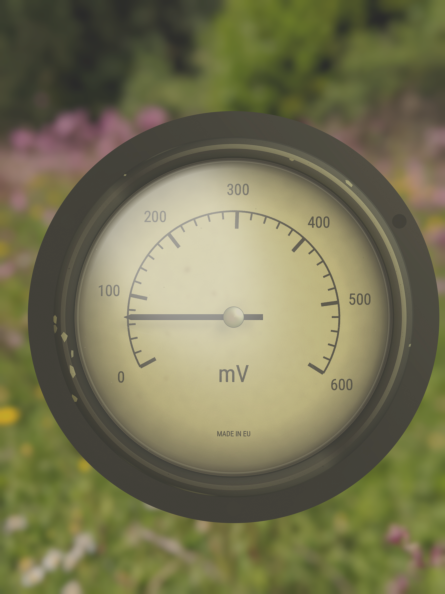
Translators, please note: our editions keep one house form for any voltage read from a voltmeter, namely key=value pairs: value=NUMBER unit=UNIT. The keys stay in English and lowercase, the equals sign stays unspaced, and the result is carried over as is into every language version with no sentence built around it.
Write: value=70 unit=mV
